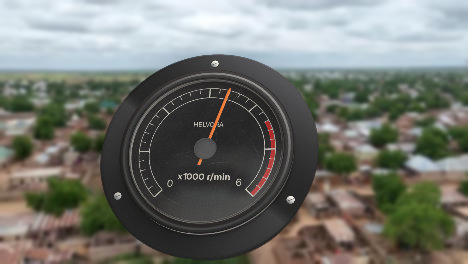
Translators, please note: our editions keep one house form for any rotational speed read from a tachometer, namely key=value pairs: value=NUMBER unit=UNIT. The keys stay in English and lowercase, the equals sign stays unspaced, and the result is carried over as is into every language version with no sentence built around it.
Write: value=3400 unit=rpm
